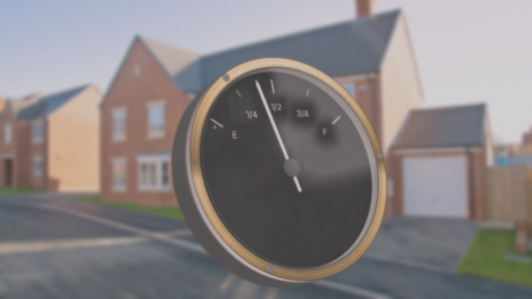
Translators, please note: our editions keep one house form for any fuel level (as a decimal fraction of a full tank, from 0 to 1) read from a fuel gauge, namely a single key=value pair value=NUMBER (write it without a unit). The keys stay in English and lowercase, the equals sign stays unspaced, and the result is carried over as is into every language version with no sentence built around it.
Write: value=0.375
